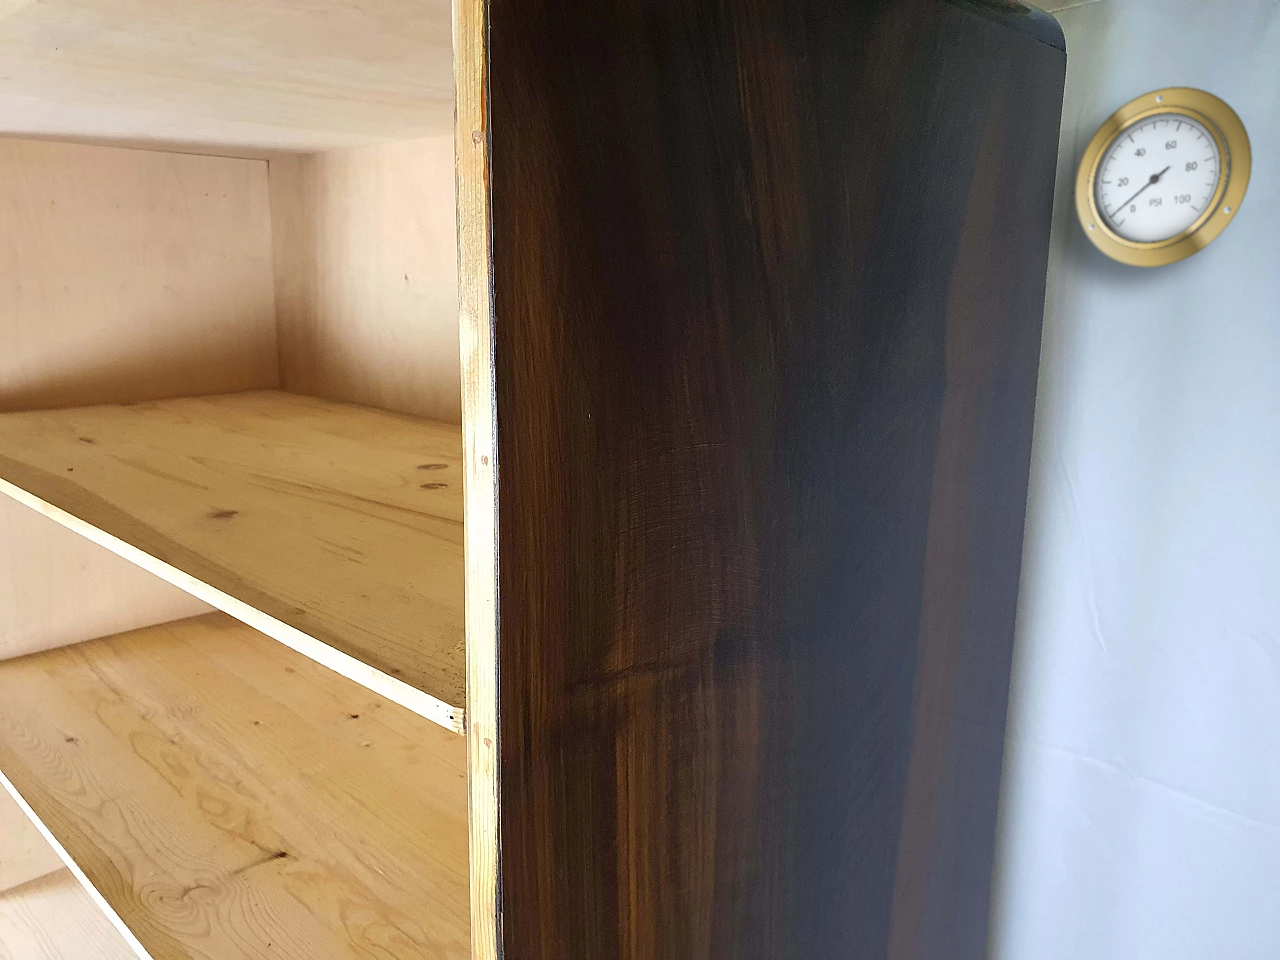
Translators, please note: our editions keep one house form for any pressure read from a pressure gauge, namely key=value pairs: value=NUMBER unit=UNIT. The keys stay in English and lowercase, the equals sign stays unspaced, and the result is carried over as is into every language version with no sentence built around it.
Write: value=5 unit=psi
